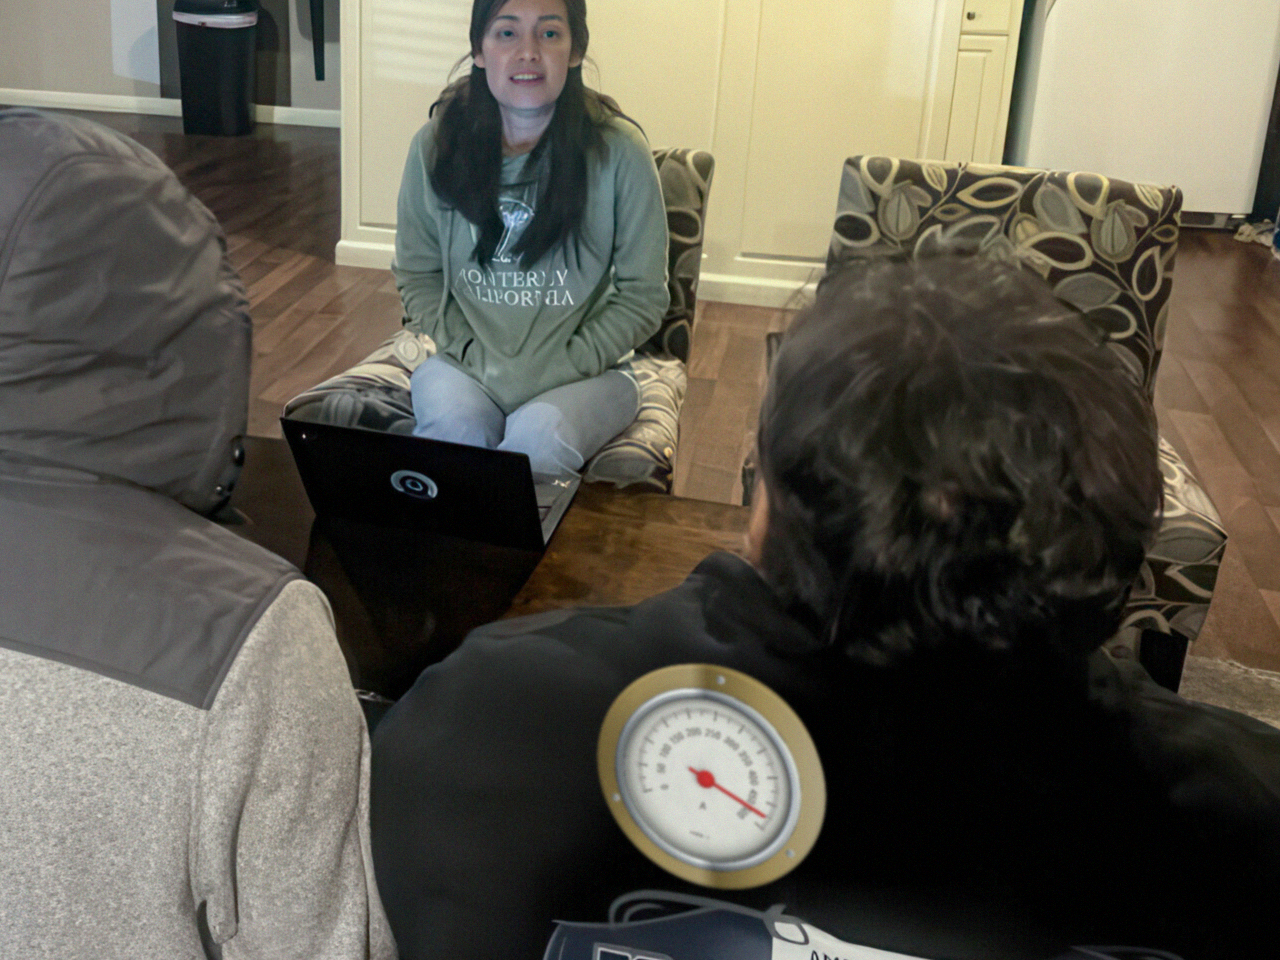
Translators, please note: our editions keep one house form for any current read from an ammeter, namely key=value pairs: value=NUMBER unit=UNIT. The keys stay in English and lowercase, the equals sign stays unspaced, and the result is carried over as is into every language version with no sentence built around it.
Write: value=475 unit=A
